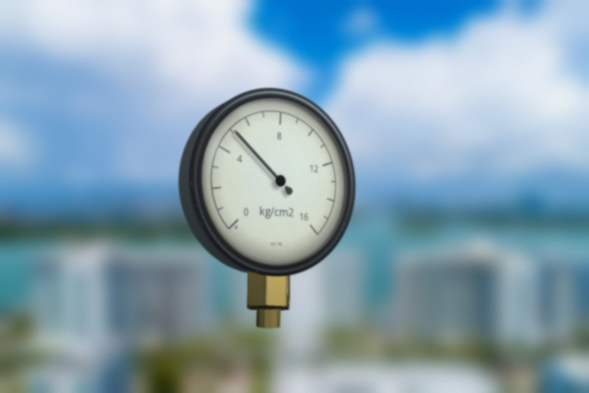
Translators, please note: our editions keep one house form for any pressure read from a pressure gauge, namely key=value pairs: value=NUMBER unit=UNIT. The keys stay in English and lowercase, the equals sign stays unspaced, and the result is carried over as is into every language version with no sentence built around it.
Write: value=5 unit=kg/cm²
